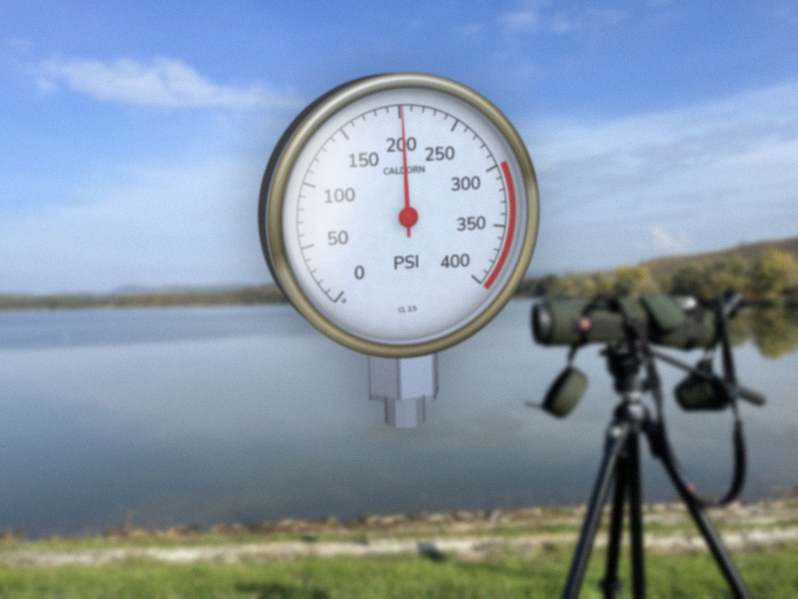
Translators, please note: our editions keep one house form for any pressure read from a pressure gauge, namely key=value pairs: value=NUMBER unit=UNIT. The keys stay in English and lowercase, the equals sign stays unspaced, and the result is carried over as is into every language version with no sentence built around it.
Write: value=200 unit=psi
